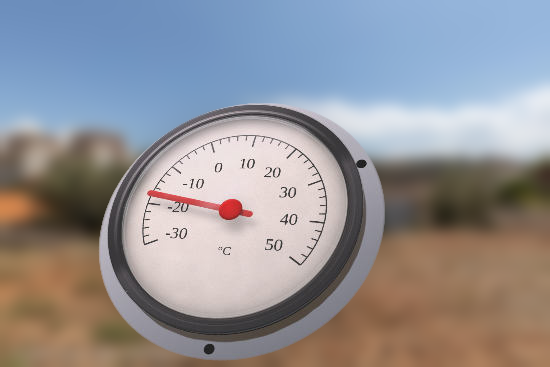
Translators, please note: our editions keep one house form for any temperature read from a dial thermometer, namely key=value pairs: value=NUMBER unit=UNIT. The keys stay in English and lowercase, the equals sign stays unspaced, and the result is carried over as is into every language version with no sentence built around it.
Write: value=-18 unit=°C
